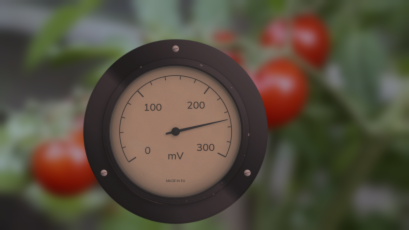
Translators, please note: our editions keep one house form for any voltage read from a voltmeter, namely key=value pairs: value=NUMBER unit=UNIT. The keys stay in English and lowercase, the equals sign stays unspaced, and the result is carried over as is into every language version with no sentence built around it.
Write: value=250 unit=mV
